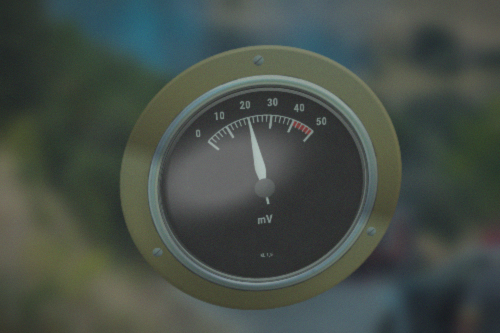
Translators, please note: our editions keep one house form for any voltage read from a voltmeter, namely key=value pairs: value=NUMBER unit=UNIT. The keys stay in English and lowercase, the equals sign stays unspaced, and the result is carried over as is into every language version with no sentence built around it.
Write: value=20 unit=mV
